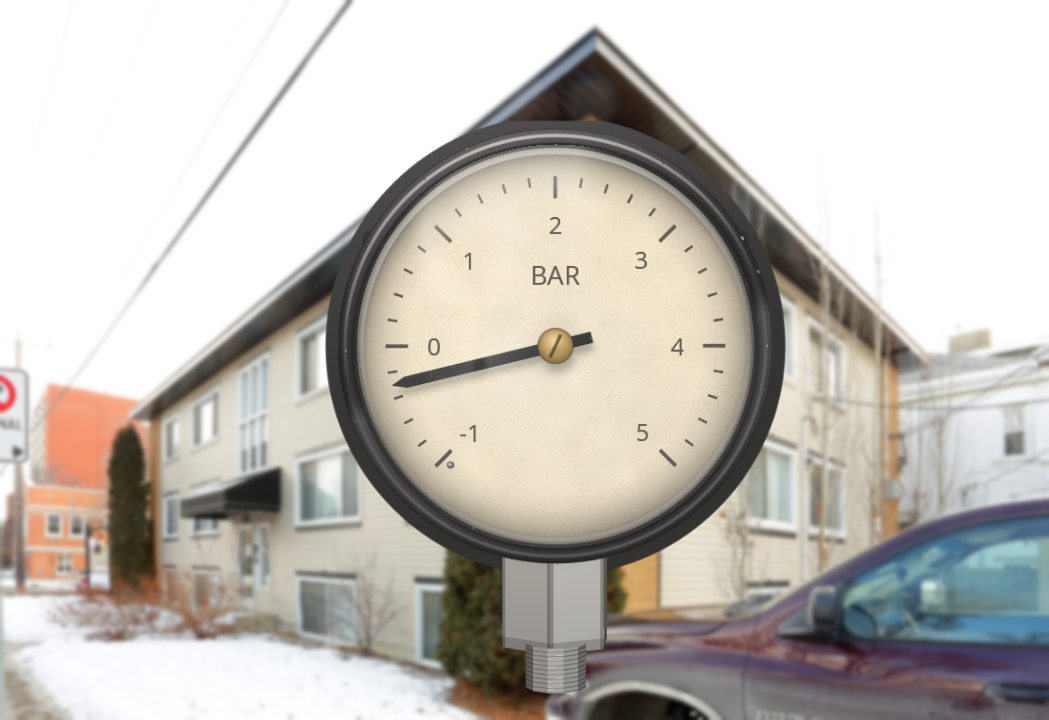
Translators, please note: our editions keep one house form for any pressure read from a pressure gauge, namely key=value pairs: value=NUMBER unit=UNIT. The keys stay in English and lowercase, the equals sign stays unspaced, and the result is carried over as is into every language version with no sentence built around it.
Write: value=-0.3 unit=bar
